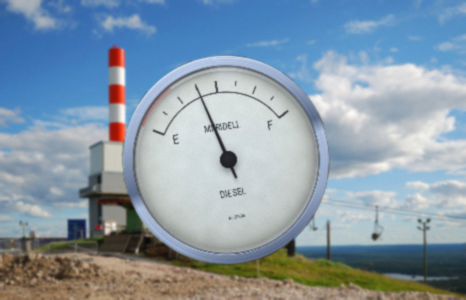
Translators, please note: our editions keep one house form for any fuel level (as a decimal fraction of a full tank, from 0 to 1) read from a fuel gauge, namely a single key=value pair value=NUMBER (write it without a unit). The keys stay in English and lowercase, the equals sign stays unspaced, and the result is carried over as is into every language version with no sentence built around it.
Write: value=0.375
